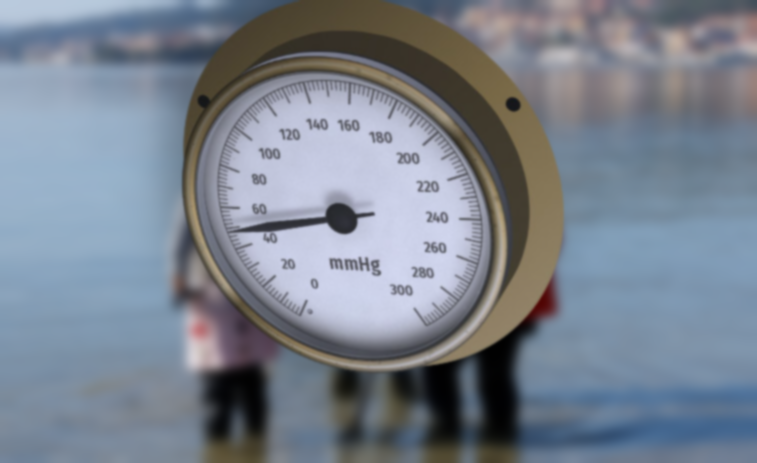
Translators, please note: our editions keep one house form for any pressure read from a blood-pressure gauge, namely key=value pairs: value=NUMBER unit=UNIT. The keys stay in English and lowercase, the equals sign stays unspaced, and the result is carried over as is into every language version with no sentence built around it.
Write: value=50 unit=mmHg
